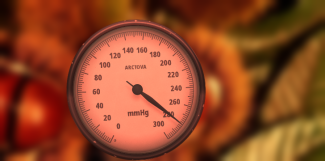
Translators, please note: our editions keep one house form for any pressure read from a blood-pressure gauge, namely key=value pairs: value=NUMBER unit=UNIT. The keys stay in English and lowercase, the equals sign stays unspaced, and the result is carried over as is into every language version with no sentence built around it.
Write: value=280 unit=mmHg
